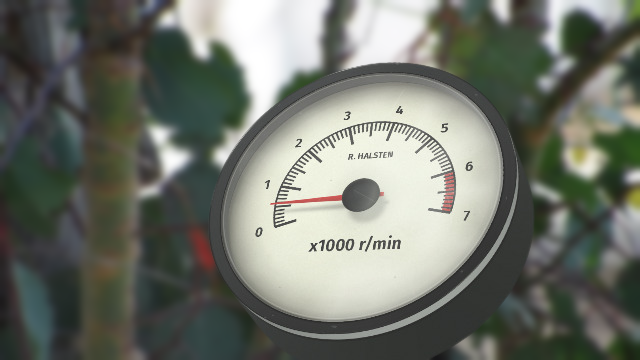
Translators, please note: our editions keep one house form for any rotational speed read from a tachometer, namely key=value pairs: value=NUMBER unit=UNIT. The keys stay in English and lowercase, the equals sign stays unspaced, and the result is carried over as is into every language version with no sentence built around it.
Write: value=500 unit=rpm
